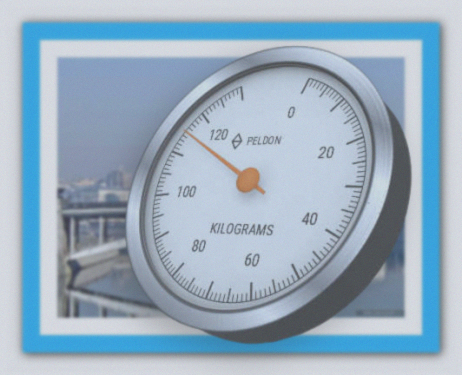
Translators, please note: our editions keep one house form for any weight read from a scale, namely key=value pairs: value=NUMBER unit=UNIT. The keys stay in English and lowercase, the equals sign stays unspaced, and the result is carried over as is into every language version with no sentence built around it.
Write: value=115 unit=kg
